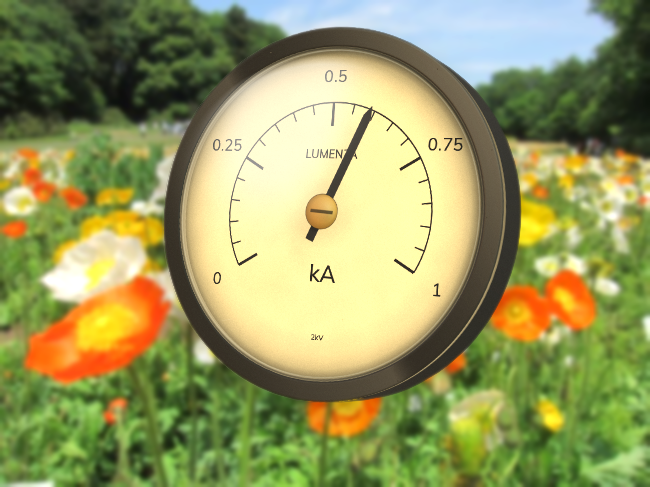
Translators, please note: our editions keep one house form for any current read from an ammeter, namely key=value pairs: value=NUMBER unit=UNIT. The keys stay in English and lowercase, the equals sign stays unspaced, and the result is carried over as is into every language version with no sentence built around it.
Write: value=0.6 unit=kA
